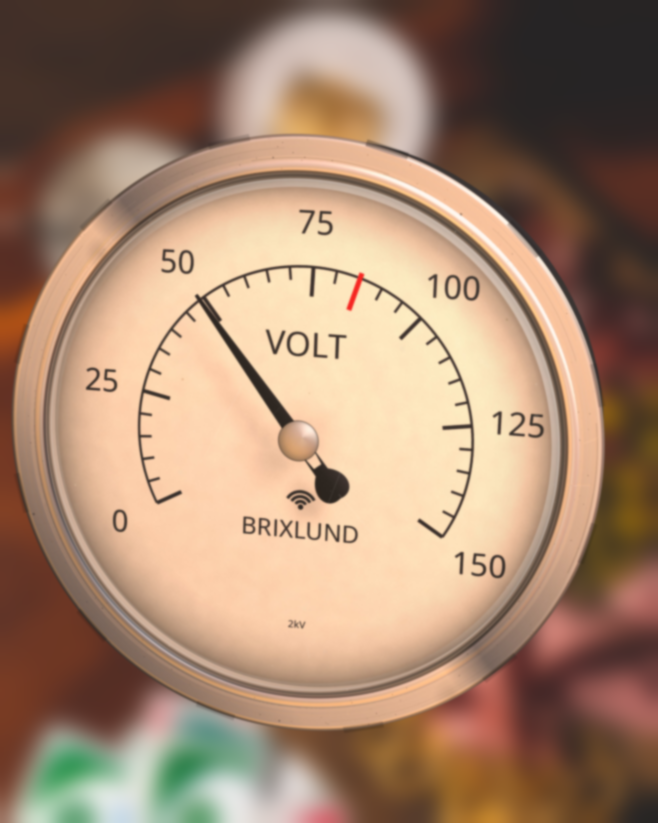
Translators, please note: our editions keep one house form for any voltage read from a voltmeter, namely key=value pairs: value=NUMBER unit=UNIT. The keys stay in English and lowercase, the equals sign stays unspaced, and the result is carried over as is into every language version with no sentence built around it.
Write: value=50 unit=V
